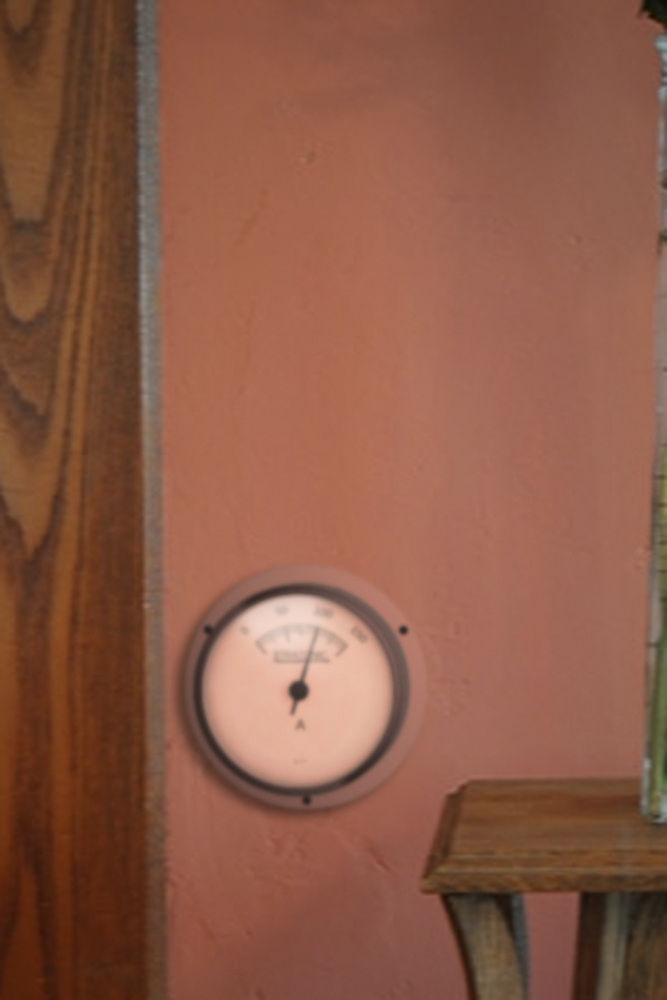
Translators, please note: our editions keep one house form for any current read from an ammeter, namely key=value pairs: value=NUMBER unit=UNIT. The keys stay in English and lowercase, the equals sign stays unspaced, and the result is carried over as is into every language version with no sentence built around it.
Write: value=100 unit=A
